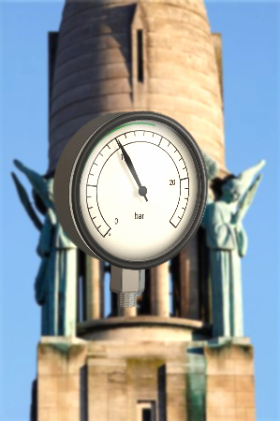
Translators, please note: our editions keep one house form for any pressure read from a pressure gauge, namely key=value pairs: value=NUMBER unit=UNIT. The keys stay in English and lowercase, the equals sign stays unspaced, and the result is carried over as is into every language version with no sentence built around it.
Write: value=10 unit=bar
